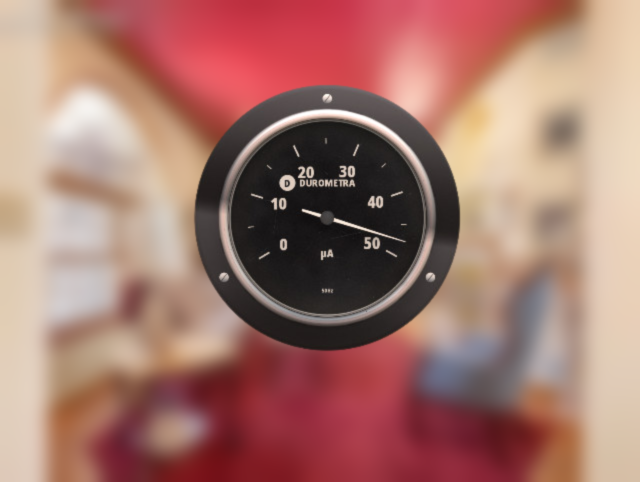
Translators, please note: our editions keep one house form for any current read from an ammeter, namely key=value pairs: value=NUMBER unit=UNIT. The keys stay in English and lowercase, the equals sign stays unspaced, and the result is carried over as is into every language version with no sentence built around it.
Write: value=47.5 unit=µA
